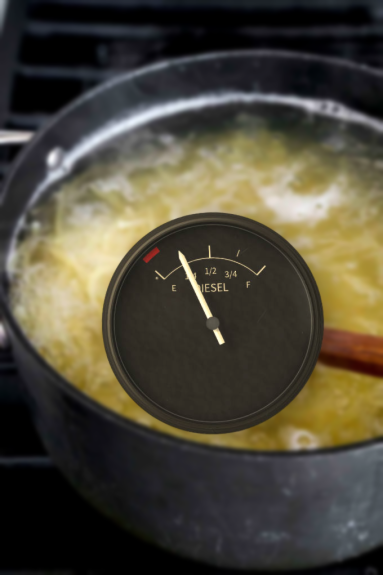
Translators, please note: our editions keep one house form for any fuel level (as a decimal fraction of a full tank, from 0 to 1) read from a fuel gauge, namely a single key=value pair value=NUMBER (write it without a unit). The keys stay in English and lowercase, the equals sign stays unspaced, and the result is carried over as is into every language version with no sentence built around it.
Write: value=0.25
